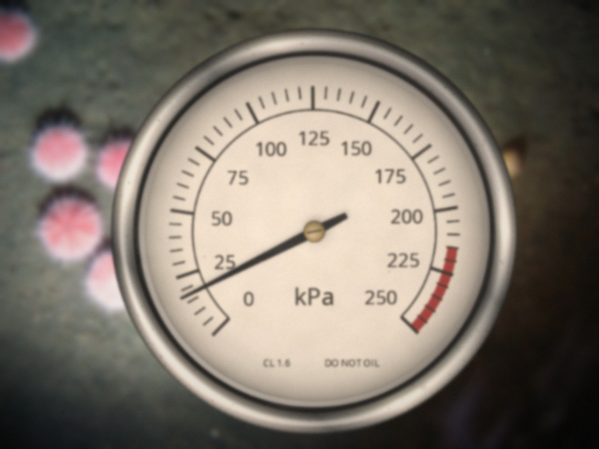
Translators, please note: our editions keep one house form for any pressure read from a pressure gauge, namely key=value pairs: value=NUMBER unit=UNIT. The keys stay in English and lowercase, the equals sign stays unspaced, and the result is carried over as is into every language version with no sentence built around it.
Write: value=17.5 unit=kPa
